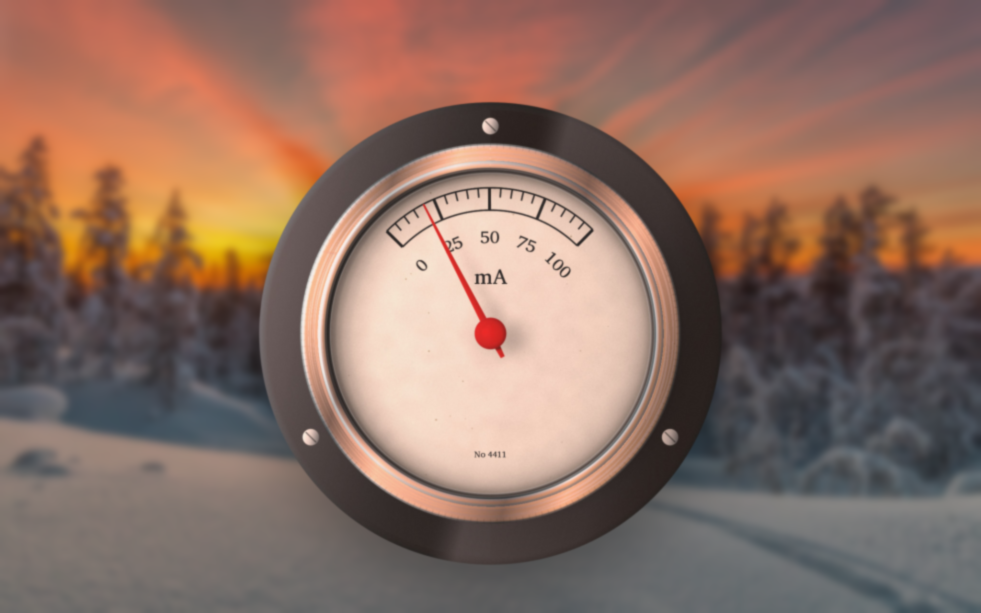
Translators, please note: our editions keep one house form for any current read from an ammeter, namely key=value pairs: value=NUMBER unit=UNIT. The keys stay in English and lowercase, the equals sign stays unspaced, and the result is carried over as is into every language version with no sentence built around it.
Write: value=20 unit=mA
